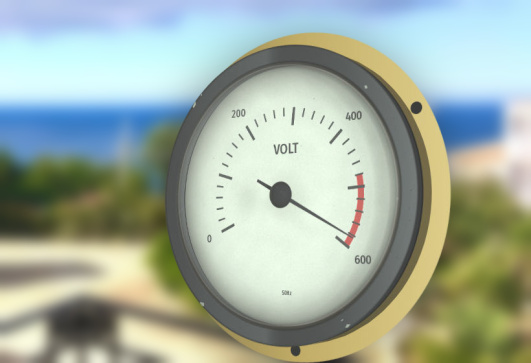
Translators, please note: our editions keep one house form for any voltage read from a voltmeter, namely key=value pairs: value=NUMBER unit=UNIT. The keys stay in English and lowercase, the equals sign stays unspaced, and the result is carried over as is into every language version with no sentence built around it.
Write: value=580 unit=V
